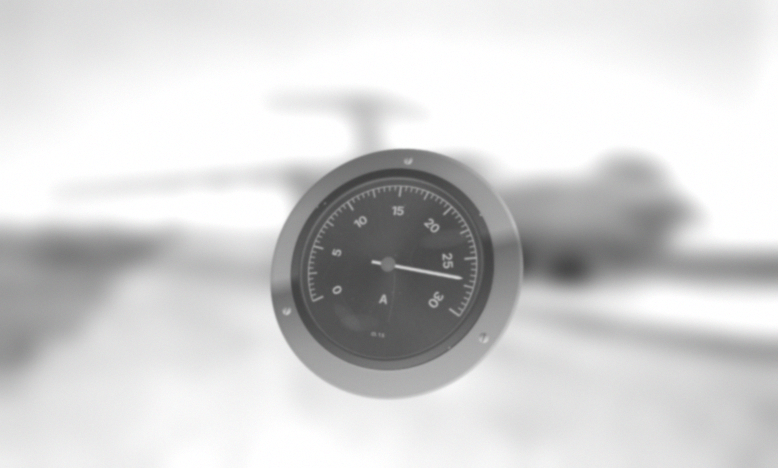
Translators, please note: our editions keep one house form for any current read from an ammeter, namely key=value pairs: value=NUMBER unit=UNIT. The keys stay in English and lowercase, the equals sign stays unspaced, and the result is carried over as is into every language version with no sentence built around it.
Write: value=27 unit=A
